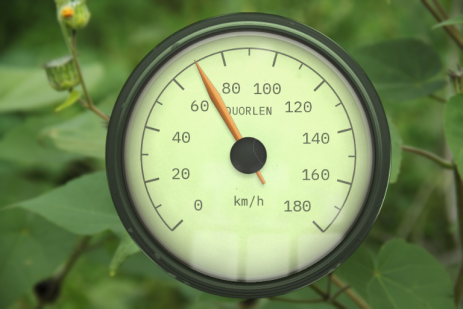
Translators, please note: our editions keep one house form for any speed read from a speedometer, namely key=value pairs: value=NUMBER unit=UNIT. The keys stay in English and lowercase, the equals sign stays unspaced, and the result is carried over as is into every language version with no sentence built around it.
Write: value=70 unit=km/h
